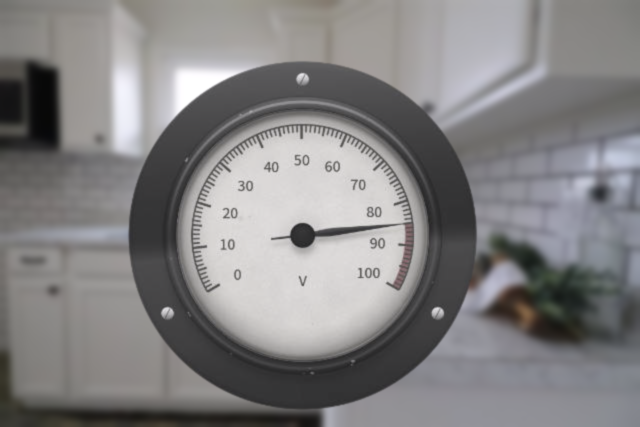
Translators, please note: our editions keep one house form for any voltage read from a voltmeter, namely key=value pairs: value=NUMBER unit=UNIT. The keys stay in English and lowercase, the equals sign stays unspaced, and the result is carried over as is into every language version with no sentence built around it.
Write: value=85 unit=V
